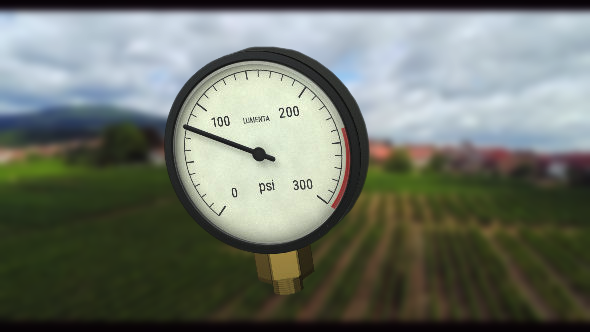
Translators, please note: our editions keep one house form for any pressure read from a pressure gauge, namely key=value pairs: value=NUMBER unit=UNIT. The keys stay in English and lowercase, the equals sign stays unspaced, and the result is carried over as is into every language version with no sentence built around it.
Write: value=80 unit=psi
